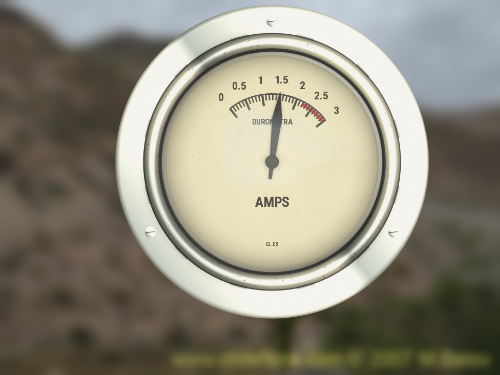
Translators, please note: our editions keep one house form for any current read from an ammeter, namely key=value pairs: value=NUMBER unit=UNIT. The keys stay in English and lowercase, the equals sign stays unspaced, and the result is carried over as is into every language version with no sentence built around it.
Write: value=1.5 unit=A
